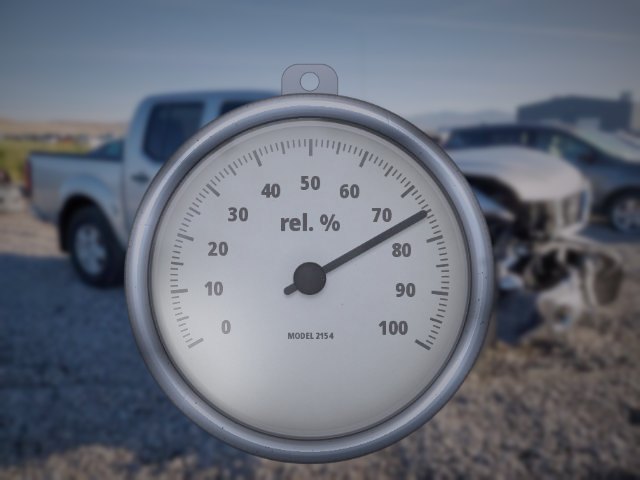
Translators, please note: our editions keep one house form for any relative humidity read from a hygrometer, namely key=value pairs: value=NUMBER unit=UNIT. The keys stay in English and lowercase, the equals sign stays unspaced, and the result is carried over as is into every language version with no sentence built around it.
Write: value=75 unit=%
